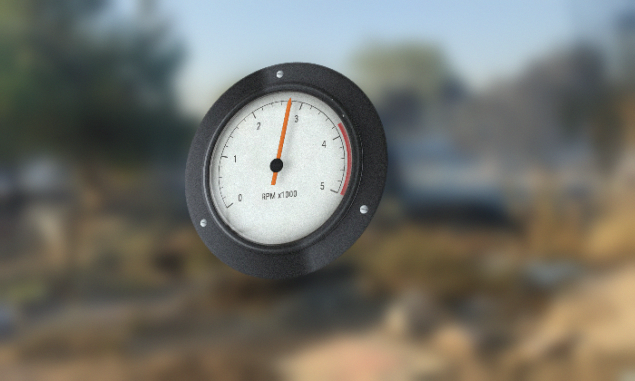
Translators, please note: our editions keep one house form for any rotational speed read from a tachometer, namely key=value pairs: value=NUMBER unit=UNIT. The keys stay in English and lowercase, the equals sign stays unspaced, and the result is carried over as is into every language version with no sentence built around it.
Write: value=2800 unit=rpm
